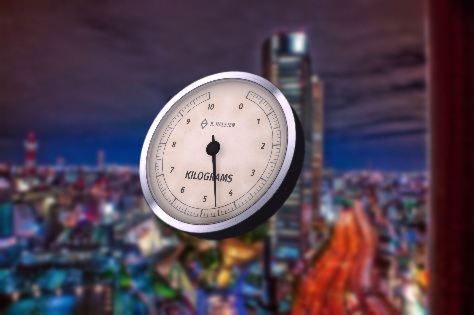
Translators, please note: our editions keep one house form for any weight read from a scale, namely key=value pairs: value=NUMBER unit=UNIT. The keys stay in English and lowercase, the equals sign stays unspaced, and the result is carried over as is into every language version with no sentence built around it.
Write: value=4.5 unit=kg
